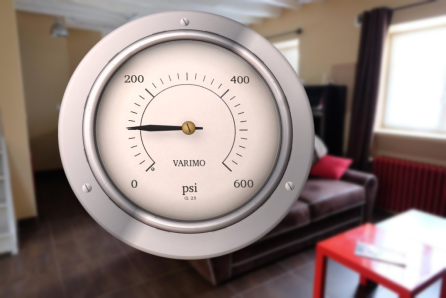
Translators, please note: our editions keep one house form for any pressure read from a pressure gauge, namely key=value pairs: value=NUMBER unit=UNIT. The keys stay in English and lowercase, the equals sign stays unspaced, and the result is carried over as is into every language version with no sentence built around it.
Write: value=100 unit=psi
